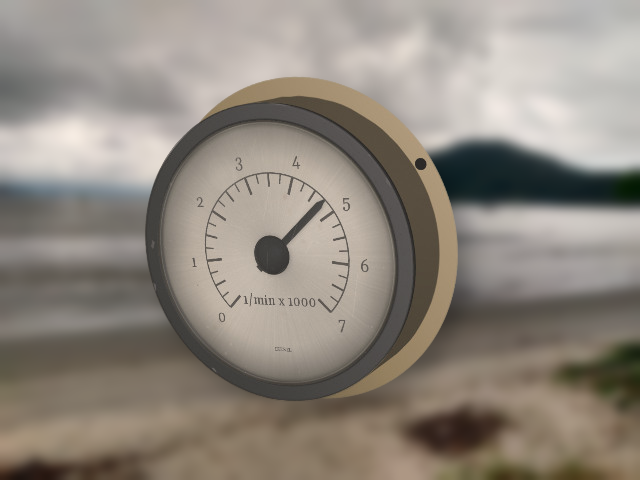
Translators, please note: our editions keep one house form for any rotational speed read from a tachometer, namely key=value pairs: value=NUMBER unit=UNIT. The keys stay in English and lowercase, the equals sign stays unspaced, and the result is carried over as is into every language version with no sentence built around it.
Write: value=4750 unit=rpm
